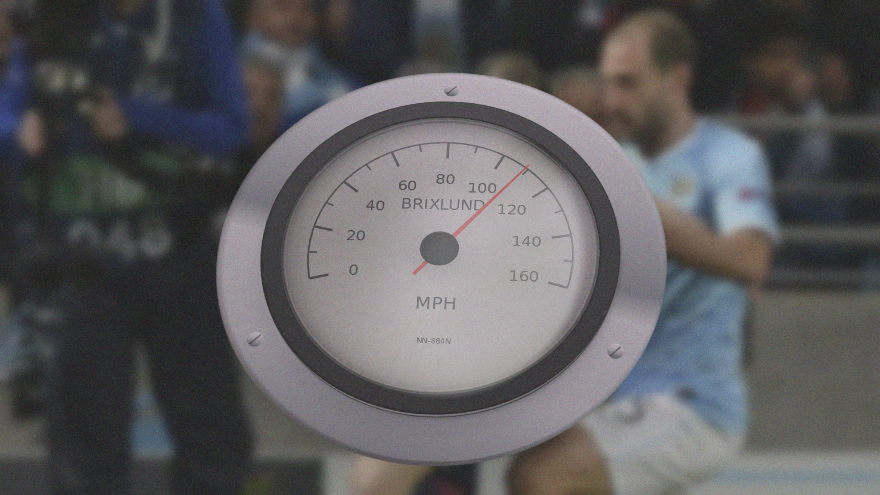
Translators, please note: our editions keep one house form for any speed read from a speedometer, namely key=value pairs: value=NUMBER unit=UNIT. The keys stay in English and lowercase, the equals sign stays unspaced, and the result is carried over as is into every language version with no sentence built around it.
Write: value=110 unit=mph
